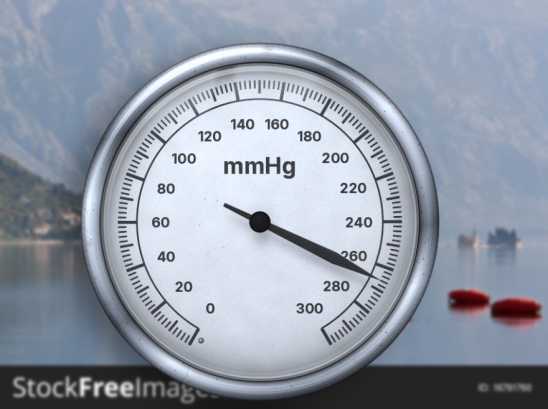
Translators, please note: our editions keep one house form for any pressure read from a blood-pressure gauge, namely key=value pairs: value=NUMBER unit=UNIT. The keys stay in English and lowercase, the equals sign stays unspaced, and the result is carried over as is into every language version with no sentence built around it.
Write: value=266 unit=mmHg
